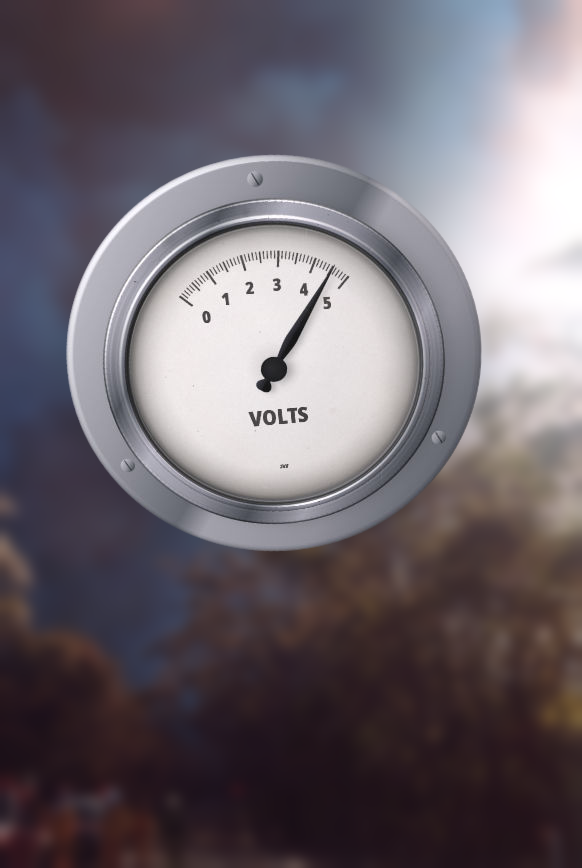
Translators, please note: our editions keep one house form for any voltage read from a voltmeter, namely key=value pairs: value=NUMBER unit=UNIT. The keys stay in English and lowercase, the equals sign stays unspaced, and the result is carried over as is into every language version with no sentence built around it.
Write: value=4.5 unit=V
